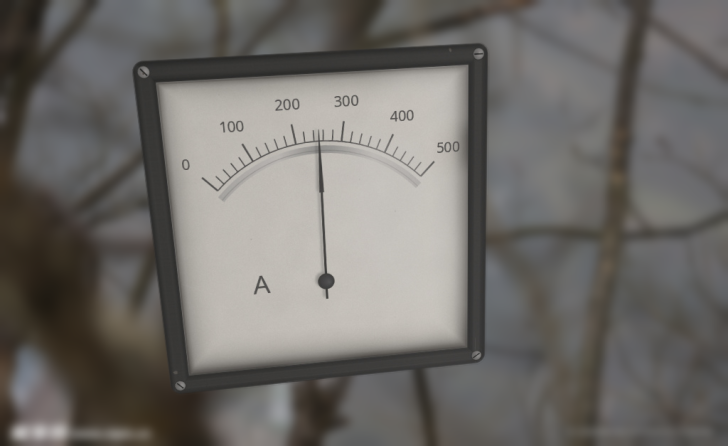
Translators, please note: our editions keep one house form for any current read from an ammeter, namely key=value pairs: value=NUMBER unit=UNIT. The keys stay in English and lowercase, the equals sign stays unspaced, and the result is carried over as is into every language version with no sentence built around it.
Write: value=250 unit=A
